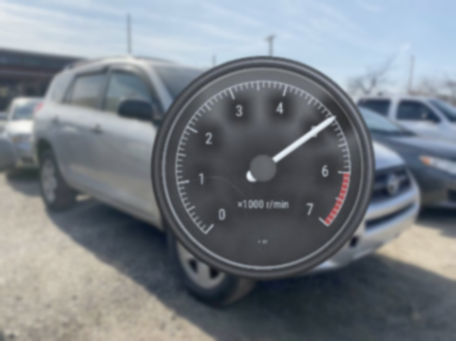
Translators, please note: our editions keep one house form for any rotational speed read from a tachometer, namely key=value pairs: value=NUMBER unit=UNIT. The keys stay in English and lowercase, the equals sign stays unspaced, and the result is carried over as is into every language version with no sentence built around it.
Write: value=5000 unit=rpm
